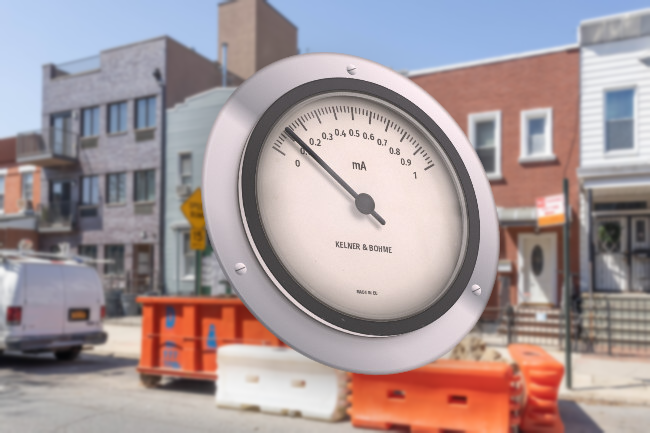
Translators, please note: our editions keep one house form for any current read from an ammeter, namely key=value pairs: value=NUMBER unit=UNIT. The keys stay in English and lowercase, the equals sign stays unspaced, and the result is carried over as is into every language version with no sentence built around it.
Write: value=0.1 unit=mA
